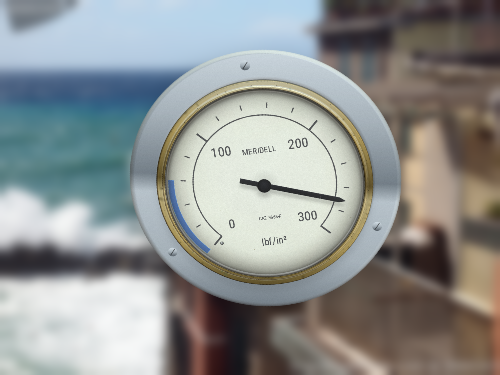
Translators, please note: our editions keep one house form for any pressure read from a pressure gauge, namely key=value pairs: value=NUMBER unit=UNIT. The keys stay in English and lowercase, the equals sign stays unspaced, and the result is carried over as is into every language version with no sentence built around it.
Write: value=270 unit=psi
